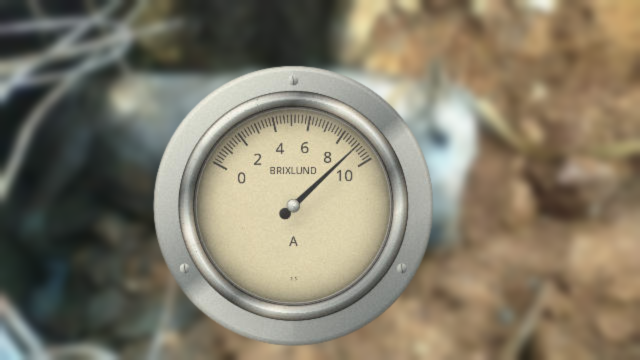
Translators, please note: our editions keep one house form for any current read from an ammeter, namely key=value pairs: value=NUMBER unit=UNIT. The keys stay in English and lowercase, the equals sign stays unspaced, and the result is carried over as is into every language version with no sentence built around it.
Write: value=9 unit=A
